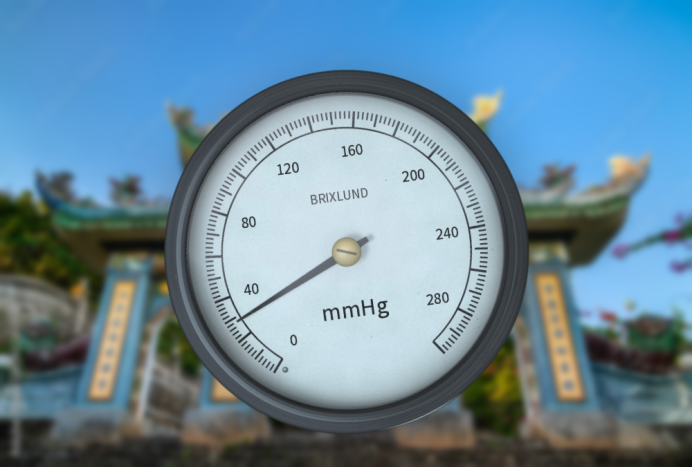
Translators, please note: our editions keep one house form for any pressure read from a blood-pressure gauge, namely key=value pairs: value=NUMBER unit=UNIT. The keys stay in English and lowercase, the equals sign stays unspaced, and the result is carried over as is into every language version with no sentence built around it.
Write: value=28 unit=mmHg
